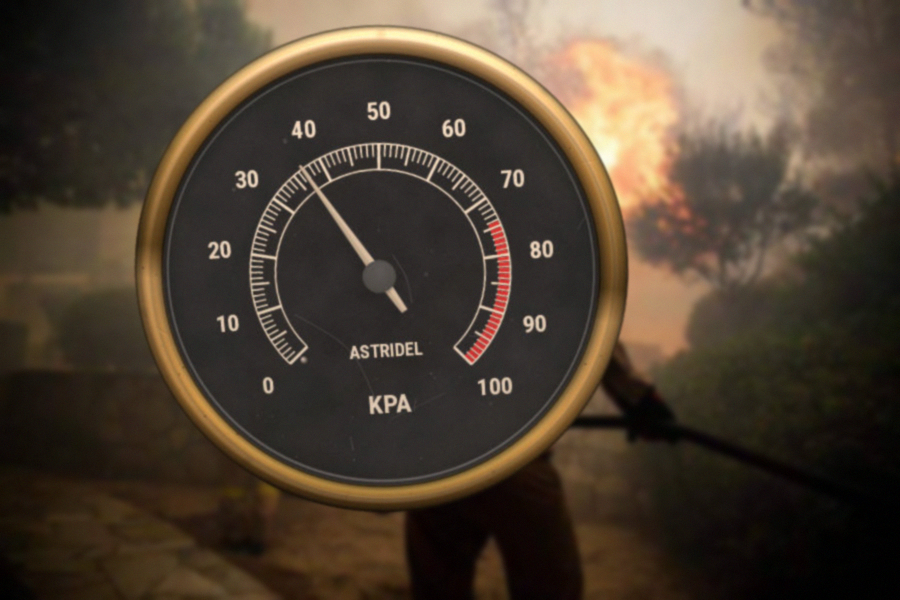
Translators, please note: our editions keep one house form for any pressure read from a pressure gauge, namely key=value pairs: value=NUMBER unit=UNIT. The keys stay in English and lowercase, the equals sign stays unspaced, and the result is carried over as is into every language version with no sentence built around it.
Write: value=37 unit=kPa
